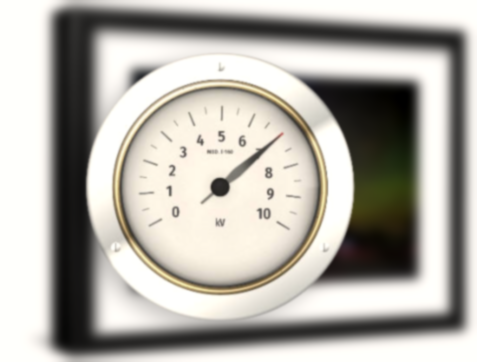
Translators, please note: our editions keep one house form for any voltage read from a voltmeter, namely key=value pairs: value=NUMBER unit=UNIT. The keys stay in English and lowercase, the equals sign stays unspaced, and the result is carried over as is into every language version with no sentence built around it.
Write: value=7 unit=kV
